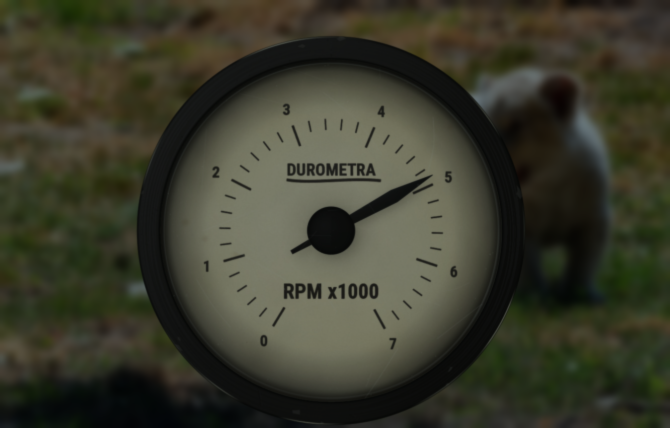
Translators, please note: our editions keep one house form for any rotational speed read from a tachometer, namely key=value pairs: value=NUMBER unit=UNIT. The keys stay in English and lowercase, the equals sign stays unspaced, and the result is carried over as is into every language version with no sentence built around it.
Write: value=4900 unit=rpm
